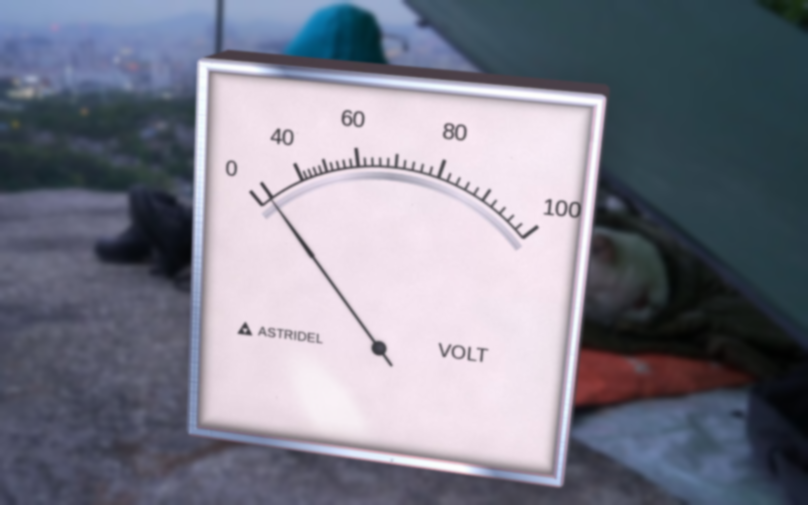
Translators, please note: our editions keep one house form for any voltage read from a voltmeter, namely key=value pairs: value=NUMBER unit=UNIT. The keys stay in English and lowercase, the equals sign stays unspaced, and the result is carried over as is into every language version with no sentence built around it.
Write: value=20 unit=V
